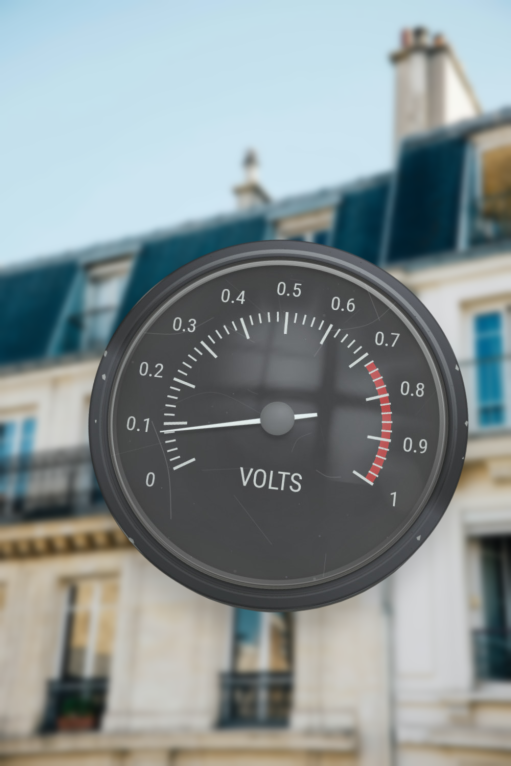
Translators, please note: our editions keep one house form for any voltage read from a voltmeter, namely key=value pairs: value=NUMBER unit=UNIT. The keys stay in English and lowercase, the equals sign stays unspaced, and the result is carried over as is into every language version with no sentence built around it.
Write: value=0.08 unit=V
